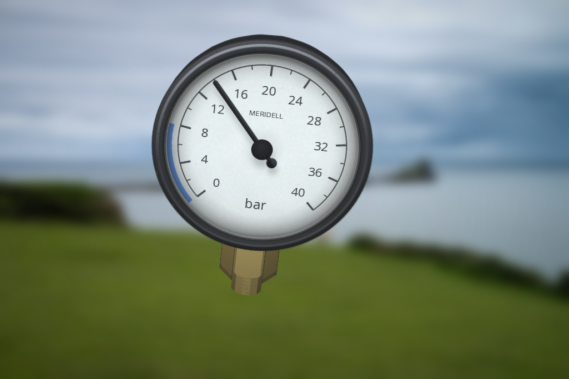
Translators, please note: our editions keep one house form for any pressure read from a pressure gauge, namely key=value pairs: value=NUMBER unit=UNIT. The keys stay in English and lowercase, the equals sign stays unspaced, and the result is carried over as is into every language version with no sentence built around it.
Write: value=14 unit=bar
